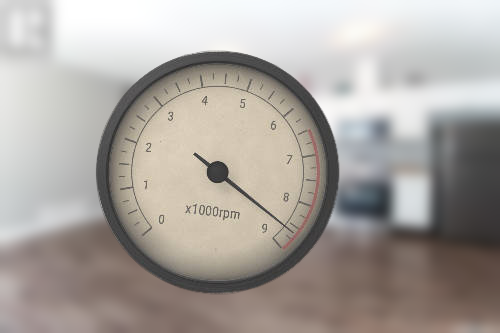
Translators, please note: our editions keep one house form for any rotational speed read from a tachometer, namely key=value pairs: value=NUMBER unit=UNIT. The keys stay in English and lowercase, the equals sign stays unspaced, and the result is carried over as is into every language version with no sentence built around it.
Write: value=8625 unit=rpm
